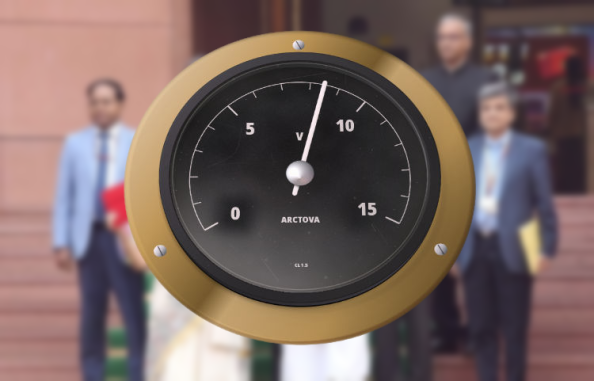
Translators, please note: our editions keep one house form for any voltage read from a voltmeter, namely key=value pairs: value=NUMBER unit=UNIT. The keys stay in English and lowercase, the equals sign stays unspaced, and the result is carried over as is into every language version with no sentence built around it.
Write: value=8.5 unit=V
